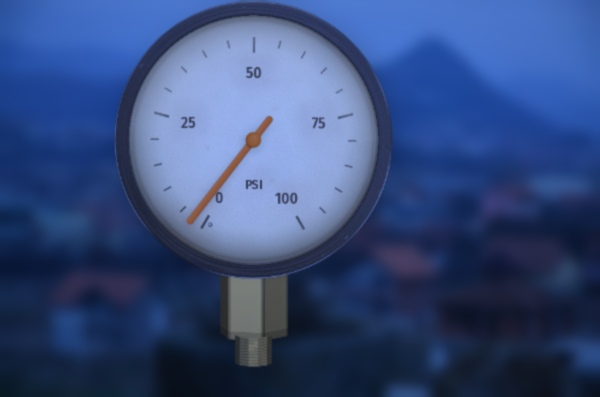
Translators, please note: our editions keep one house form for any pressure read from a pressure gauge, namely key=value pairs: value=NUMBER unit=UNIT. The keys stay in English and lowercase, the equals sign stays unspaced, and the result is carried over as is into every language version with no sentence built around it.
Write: value=2.5 unit=psi
